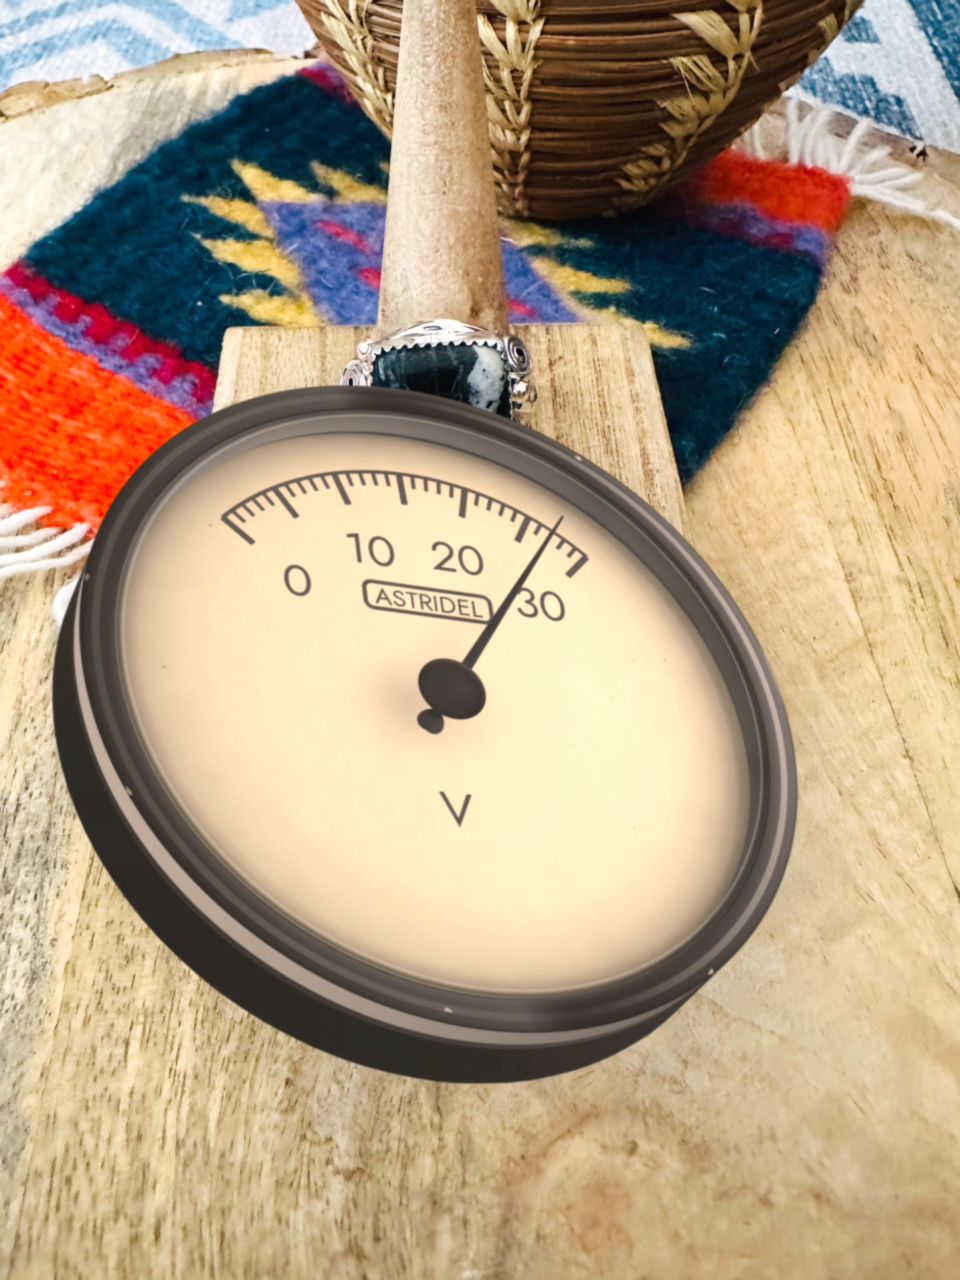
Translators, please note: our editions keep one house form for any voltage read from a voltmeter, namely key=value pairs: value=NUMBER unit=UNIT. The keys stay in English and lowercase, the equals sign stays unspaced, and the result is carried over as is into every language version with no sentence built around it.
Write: value=27 unit=V
